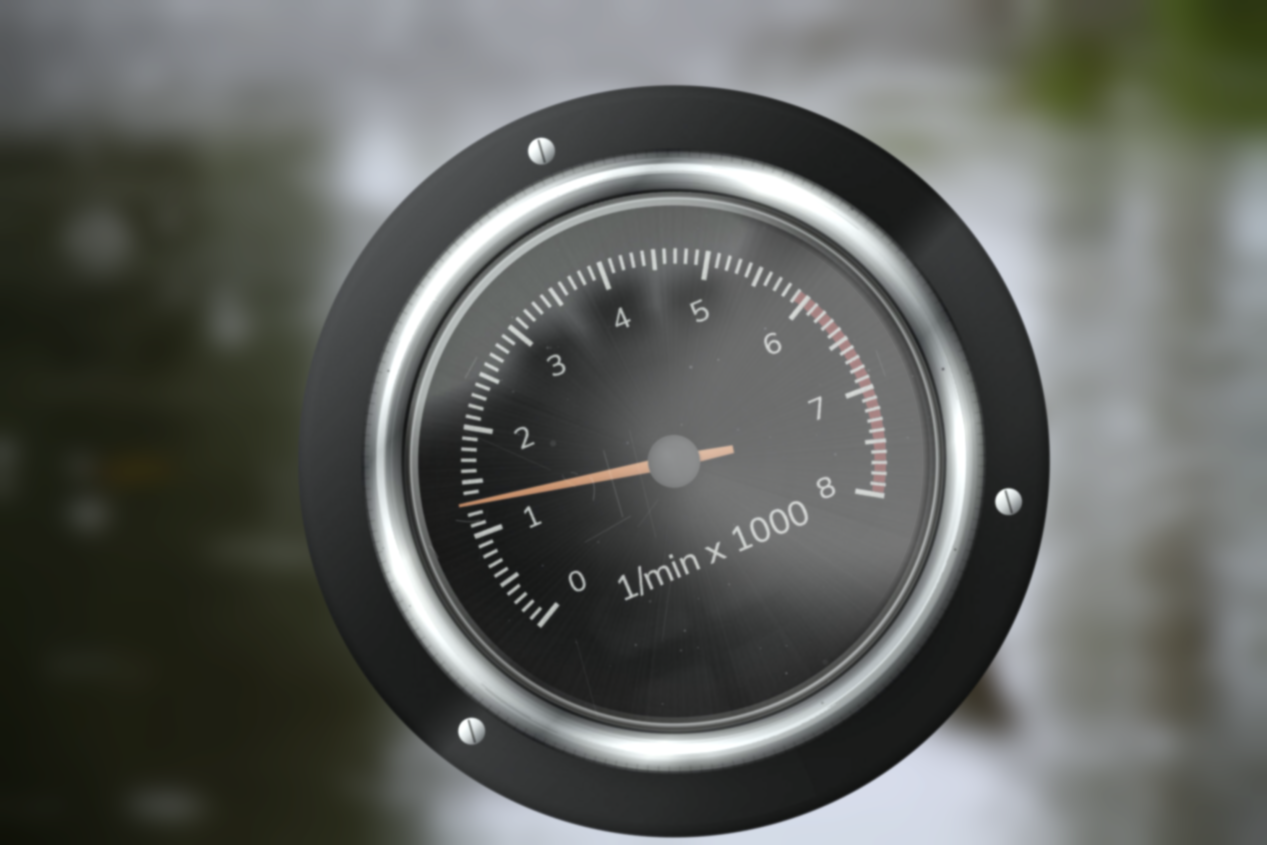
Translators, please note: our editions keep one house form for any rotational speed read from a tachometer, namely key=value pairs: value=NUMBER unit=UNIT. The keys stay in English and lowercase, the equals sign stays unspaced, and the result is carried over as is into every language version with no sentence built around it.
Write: value=1300 unit=rpm
